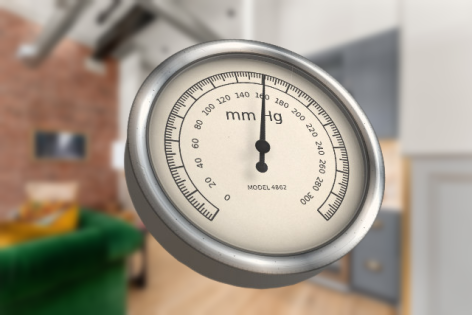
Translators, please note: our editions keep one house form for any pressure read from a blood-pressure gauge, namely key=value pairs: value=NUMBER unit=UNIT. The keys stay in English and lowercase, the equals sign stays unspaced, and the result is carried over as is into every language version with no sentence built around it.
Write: value=160 unit=mmHg
